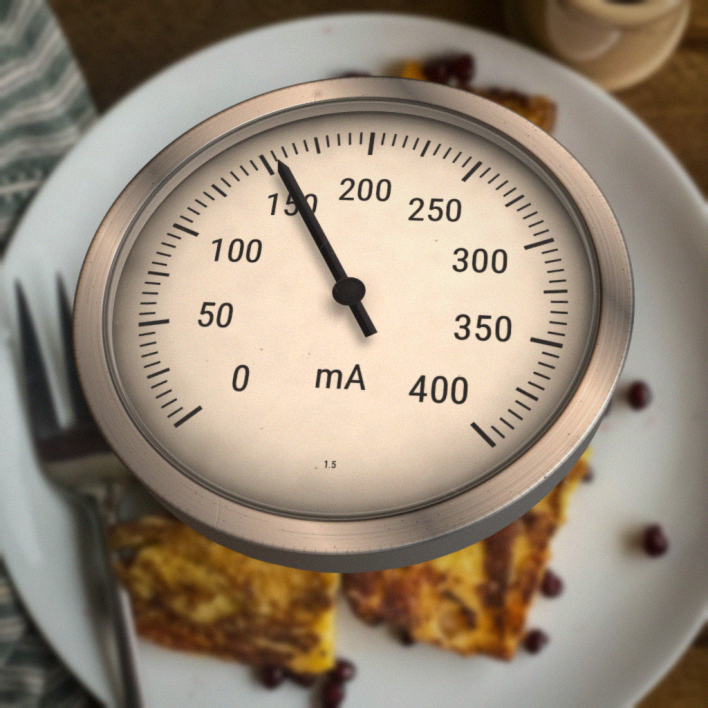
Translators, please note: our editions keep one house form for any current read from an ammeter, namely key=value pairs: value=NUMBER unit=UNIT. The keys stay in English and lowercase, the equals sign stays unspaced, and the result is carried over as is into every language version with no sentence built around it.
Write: value=155 unit=mA
